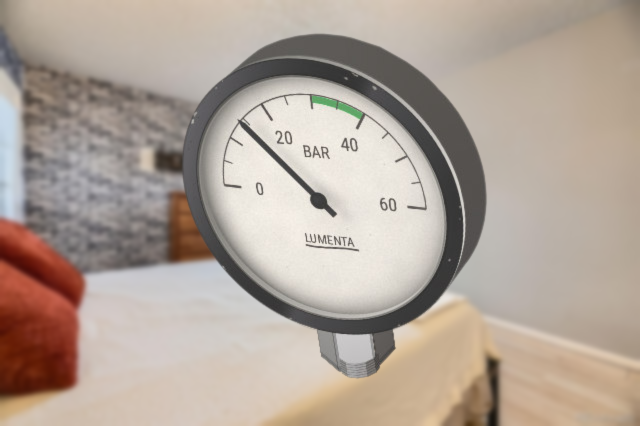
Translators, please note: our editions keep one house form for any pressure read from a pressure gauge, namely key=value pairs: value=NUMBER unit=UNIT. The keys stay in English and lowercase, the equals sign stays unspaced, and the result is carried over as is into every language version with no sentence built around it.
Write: value=15 unit=bar
